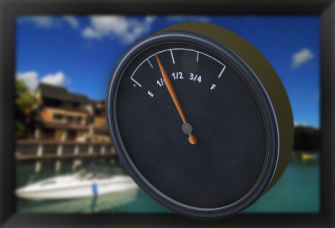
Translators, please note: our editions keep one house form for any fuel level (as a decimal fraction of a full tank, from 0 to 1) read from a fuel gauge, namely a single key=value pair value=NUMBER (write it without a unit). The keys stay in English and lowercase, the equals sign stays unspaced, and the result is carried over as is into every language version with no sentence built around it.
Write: value=0.375
